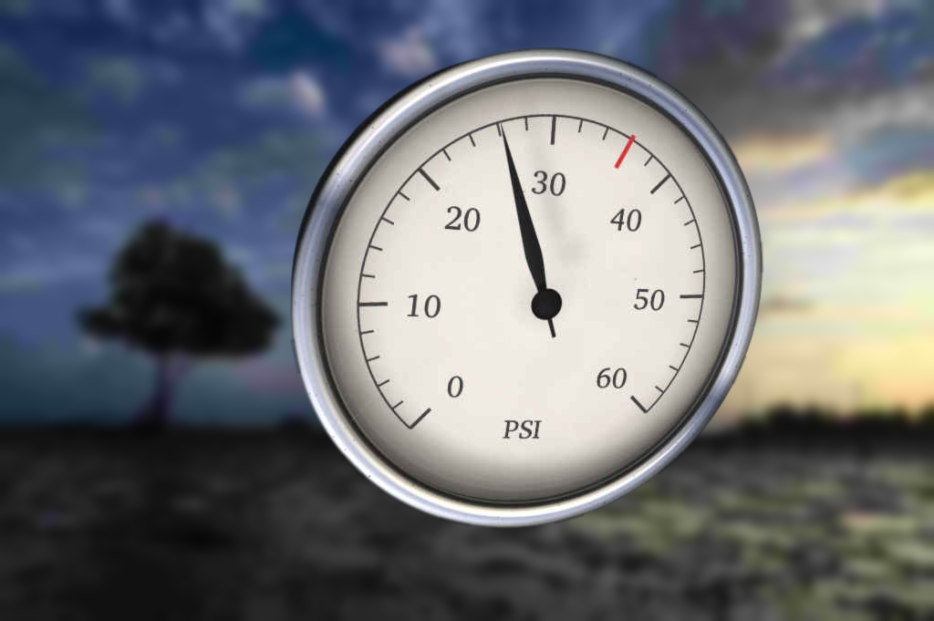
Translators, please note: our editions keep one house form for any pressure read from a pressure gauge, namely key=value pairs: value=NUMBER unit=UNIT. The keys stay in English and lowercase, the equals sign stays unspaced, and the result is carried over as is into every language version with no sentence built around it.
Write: value=26 unit=psi
